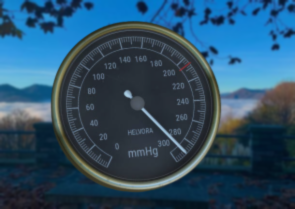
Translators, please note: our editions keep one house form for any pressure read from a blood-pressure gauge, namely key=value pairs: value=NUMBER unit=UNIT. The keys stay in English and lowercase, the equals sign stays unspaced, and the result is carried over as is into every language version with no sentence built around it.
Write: value=290 unit=mmHg
